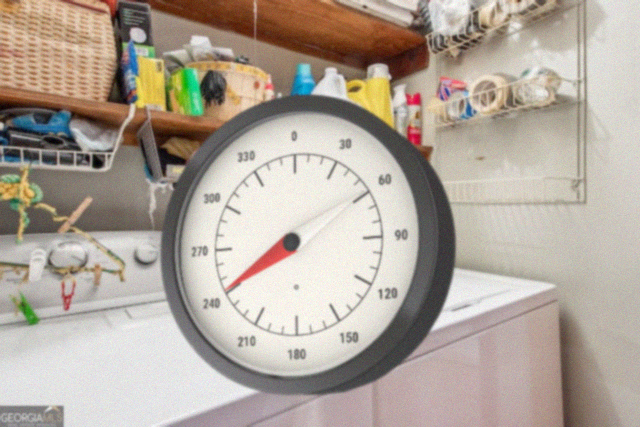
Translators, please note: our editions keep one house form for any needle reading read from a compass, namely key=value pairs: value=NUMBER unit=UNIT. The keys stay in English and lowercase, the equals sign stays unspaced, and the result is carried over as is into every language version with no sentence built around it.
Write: value=240 unit=°
